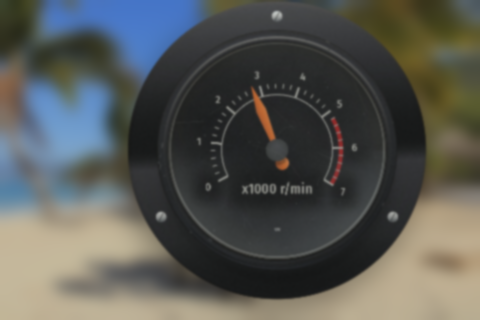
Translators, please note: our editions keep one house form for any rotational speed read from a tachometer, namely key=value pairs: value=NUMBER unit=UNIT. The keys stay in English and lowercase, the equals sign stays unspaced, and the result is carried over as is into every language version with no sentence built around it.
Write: value=2800 unit=rpm
